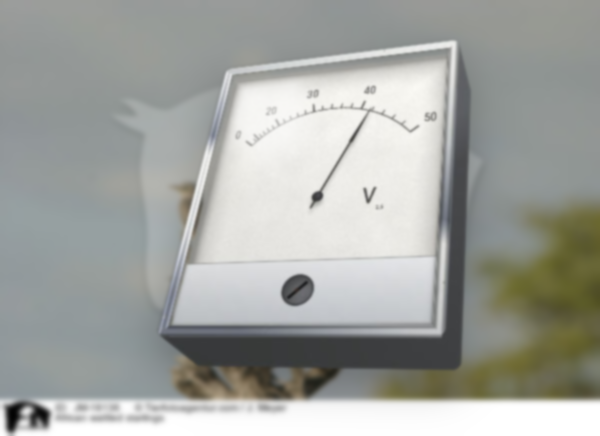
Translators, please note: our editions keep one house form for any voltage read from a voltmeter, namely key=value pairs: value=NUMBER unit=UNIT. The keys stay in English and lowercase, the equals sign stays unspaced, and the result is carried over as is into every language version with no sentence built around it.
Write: value=42 unit=V
